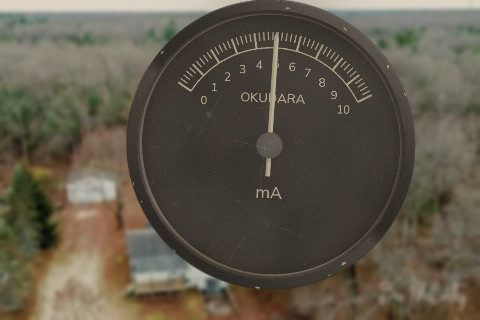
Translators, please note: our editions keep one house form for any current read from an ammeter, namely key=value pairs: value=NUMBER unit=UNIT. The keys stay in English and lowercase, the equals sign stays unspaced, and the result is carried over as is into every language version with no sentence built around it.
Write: value=5 unit=mA
